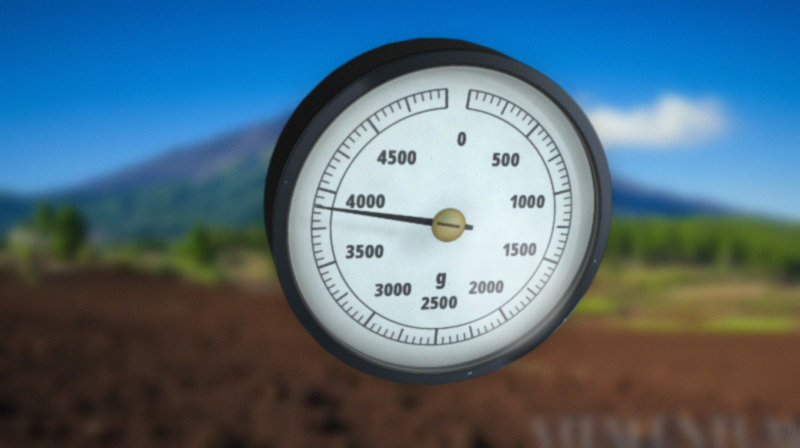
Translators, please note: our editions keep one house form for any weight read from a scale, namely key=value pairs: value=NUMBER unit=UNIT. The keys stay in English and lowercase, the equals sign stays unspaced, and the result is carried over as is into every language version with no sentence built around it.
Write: value=3900 unit=g
